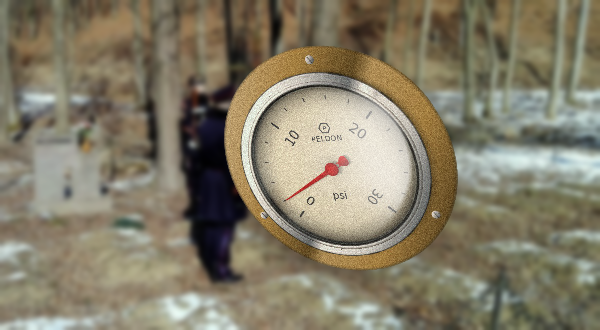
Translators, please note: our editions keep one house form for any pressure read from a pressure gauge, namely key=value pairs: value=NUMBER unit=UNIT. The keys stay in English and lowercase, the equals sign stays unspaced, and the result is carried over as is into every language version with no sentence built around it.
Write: value=2 unit=psi
